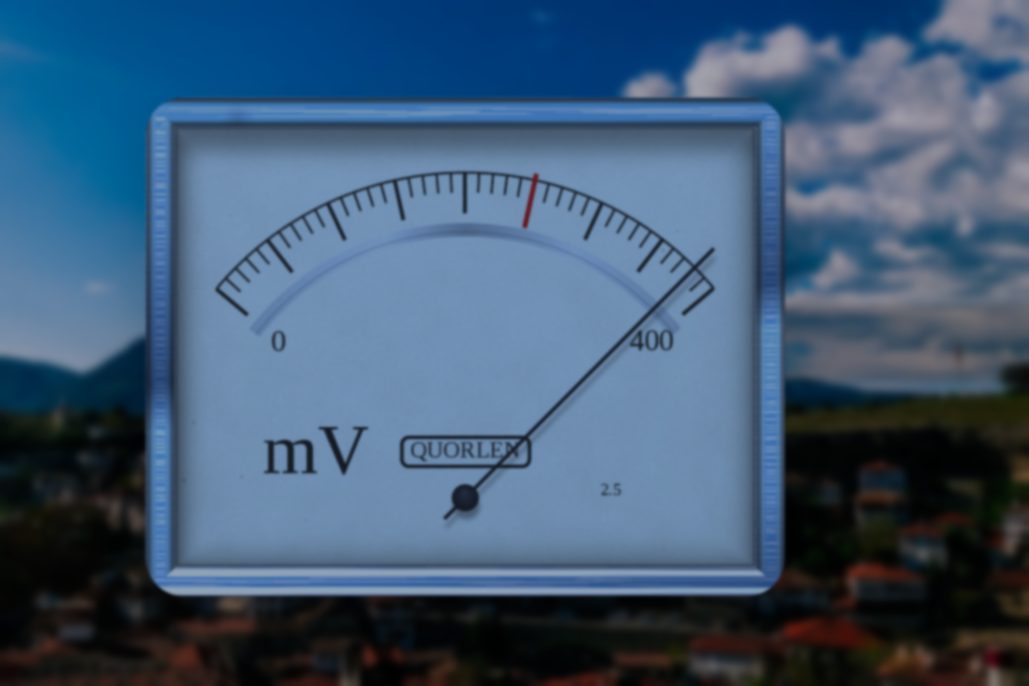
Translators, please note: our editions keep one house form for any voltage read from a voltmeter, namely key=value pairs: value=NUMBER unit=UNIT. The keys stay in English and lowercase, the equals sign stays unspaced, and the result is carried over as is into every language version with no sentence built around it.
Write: value=380 unit=mV
